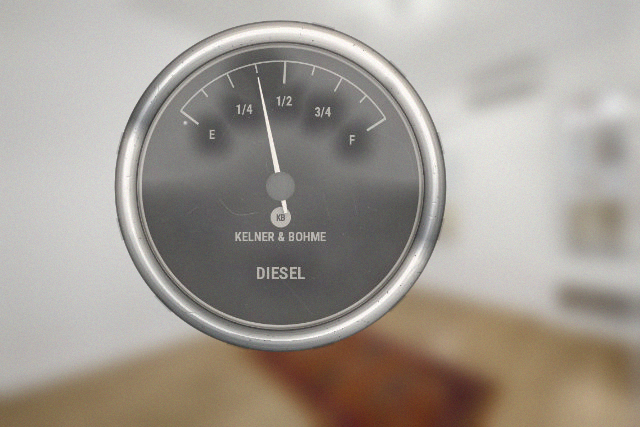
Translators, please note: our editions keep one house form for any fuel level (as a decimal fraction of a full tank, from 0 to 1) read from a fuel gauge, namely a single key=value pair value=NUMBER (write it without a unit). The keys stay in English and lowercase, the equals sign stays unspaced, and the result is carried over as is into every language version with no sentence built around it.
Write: value=0.375
